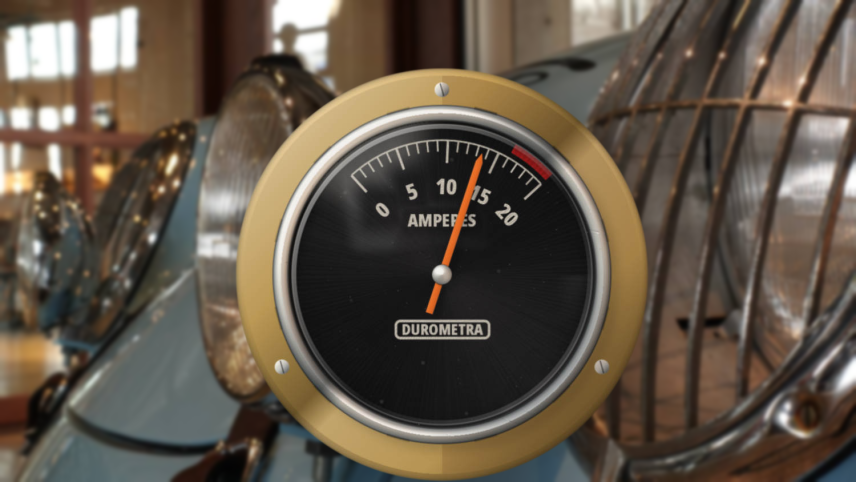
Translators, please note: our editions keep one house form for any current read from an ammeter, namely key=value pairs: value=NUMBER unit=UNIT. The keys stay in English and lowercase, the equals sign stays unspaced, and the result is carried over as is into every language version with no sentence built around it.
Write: value=13.5 unit=A
